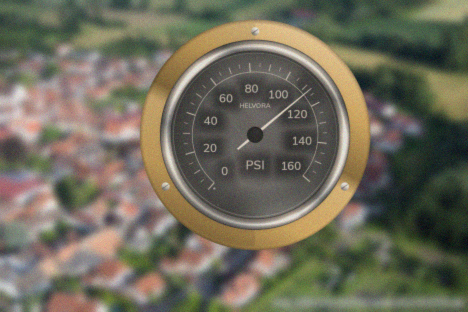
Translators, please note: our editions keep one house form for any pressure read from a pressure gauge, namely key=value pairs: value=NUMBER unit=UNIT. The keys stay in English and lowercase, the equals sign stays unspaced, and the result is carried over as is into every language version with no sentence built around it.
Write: value=112.5 unit=psi
